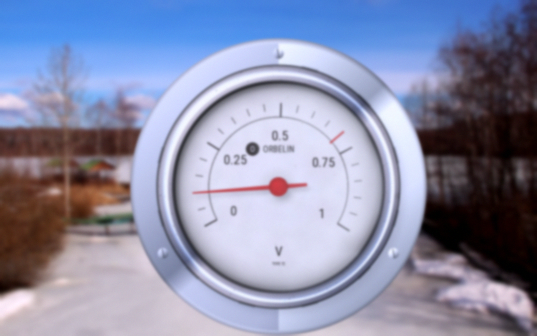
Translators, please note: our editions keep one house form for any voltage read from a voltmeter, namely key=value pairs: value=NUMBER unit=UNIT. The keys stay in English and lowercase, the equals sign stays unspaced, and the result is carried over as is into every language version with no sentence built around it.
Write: value=0.1 unit=V
